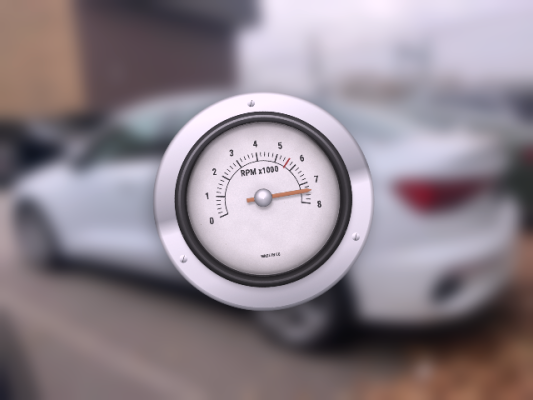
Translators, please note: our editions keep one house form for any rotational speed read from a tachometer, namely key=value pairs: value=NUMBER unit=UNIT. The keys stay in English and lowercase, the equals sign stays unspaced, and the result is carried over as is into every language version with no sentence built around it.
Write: value=7400 unit=rpm
